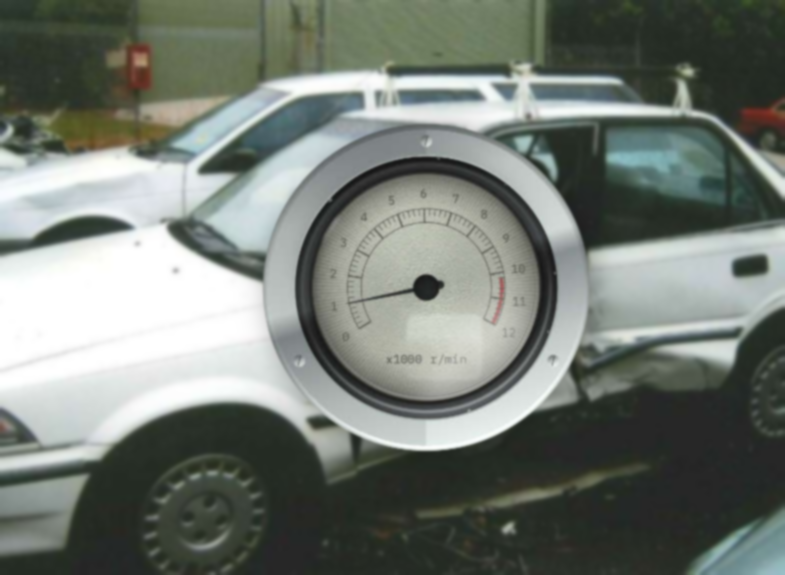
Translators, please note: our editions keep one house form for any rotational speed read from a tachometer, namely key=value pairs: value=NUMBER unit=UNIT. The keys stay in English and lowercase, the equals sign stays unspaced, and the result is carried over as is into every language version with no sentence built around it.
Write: value=1000 unit=rpm
